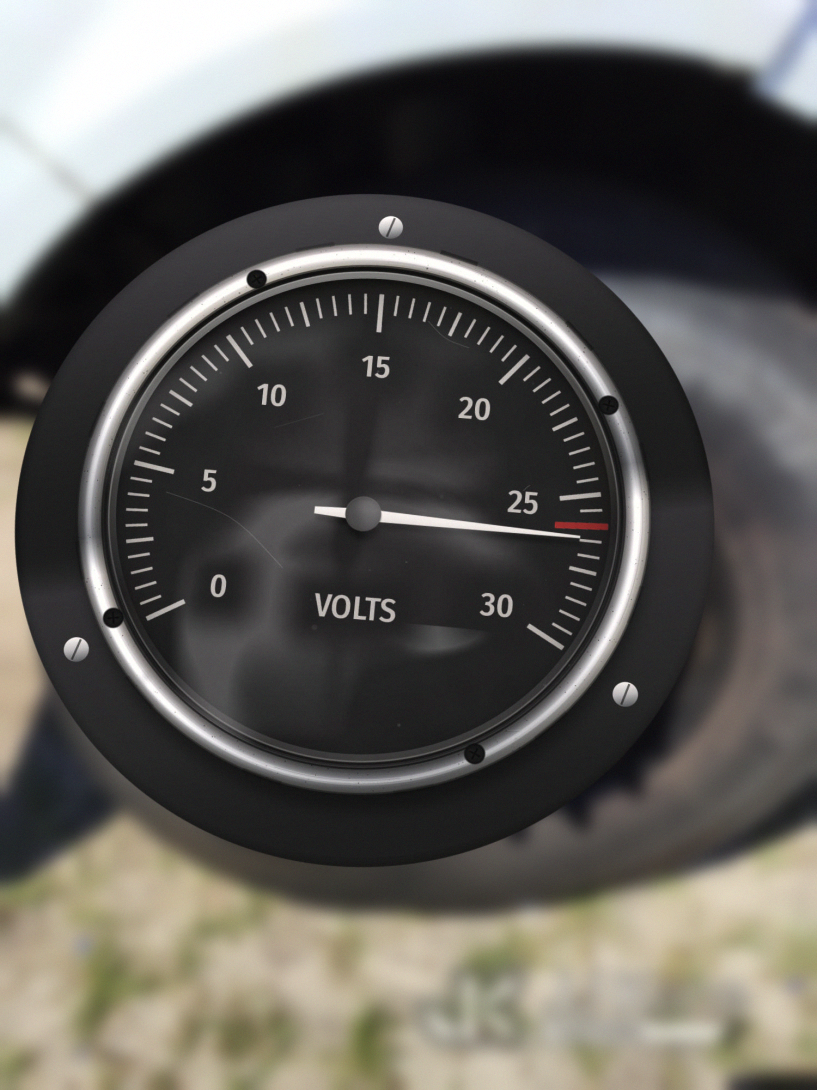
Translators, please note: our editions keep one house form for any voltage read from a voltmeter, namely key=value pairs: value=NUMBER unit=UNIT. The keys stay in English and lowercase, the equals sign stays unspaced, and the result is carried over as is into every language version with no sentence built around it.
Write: value=26.5 unit=V
